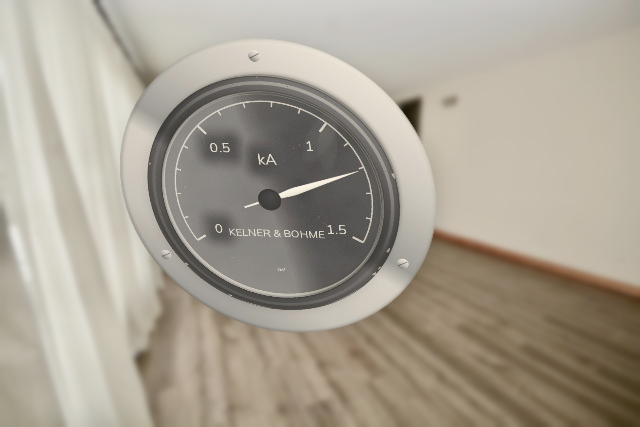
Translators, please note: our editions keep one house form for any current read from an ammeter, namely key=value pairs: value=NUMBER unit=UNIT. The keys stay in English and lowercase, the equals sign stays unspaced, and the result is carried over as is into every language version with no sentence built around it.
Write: value=1.2 unit=kA
